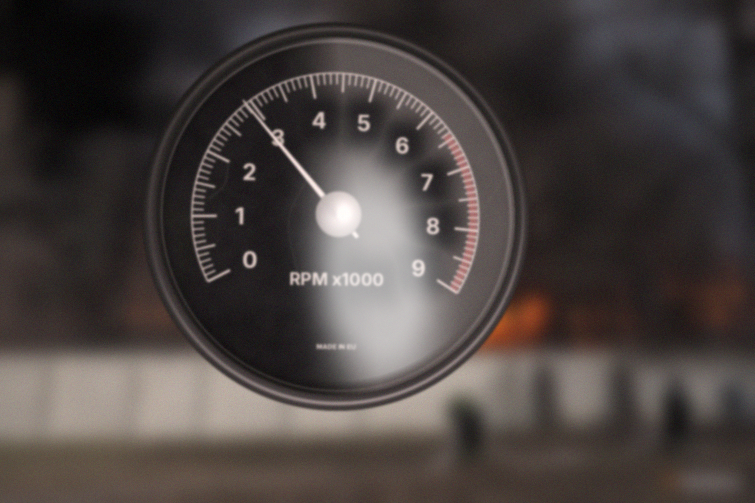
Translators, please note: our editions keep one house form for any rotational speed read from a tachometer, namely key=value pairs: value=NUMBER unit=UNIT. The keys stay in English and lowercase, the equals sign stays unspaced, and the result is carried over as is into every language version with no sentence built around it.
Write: value=2900 unit=rpm
